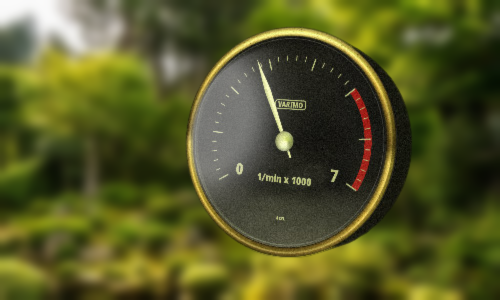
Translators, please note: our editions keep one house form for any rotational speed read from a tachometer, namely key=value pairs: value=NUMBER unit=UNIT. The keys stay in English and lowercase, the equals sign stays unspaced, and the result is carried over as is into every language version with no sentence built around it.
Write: value=2800 unit=rpm
